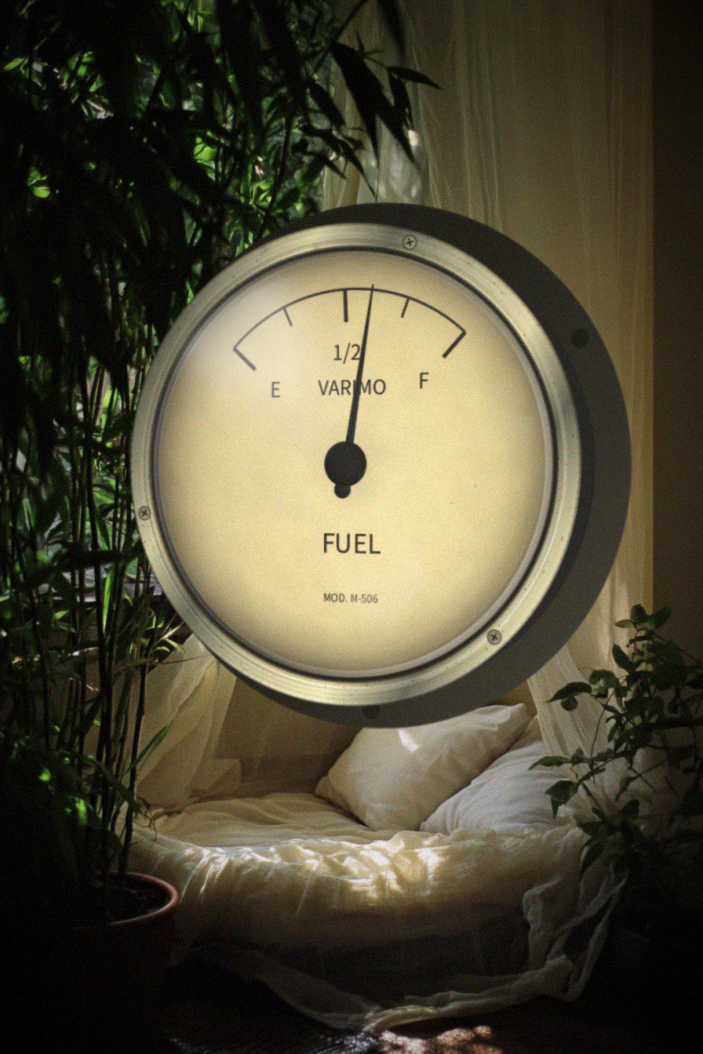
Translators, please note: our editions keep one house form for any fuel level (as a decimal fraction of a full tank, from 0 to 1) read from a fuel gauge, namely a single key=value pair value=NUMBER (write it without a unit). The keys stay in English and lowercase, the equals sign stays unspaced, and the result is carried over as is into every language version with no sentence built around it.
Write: value=0.625
